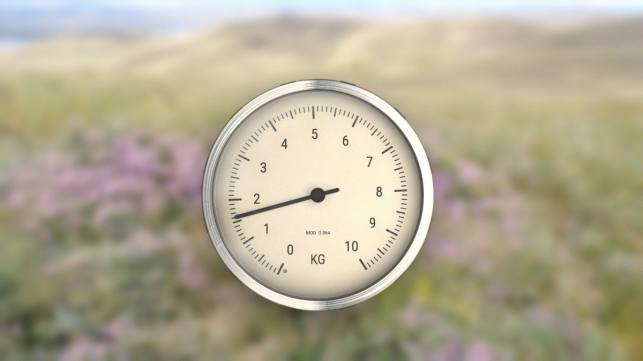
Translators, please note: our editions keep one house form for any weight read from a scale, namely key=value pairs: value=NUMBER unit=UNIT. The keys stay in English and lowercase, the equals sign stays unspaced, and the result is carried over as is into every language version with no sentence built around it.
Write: value=1.6 unit=kg
